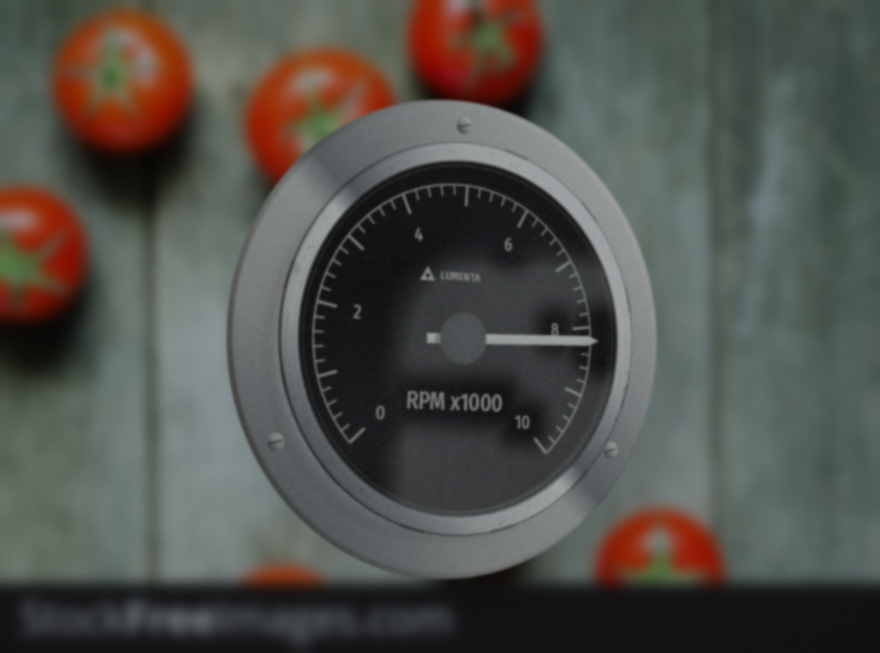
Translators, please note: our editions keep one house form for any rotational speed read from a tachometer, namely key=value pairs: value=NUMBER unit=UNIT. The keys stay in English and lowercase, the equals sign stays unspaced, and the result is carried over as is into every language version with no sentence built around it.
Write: value=8200 unit=rpm
